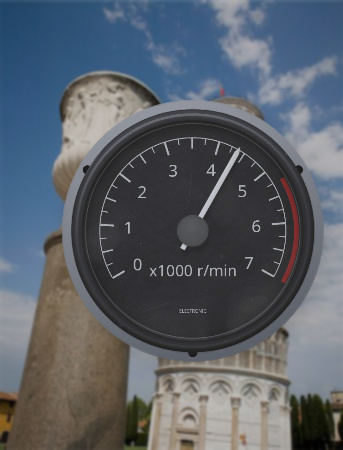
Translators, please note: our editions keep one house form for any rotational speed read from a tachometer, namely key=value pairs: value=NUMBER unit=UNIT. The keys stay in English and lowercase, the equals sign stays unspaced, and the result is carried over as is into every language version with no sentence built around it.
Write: value=4375 unit=rpm
